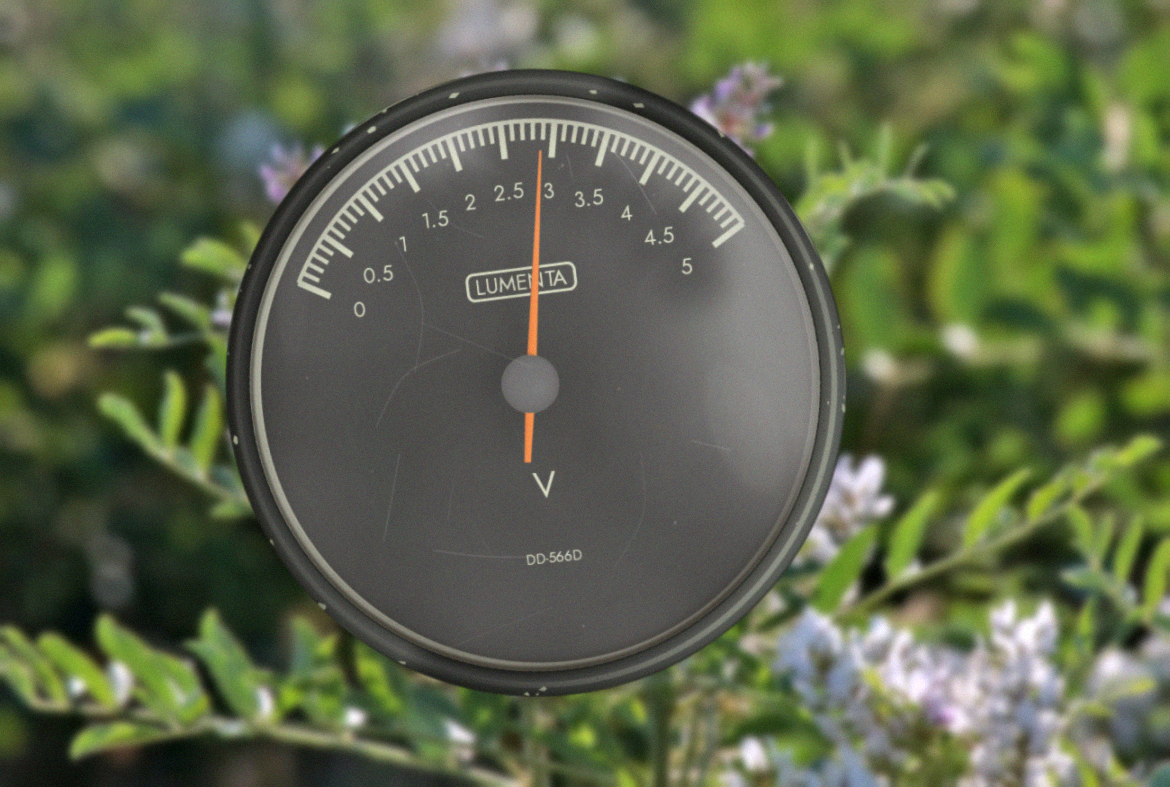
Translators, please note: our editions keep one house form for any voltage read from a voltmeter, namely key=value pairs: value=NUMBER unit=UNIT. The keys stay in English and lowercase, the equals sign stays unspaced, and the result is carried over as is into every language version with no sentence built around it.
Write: value=2.9 unit=V
